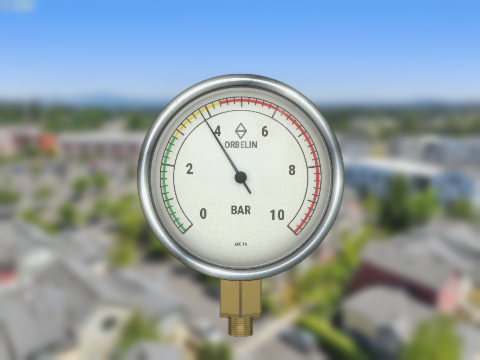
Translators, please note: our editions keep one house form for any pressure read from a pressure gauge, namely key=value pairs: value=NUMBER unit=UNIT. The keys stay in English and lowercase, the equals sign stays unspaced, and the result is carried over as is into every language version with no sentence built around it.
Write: value=3.8 unit=bar
